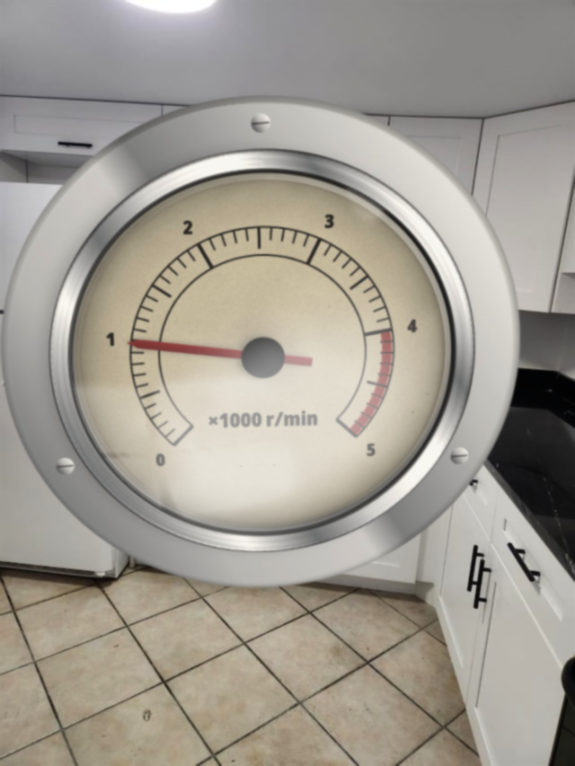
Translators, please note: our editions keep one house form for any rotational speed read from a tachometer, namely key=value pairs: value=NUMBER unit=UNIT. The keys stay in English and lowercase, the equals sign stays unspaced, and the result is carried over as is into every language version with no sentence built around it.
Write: value=1000 unit=rpm
